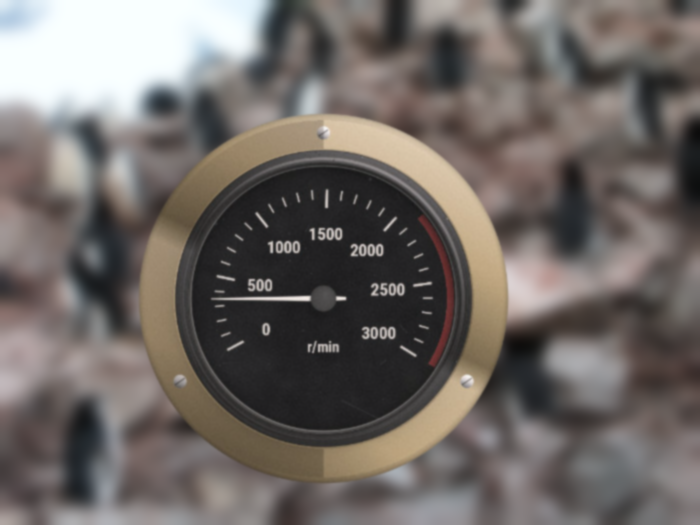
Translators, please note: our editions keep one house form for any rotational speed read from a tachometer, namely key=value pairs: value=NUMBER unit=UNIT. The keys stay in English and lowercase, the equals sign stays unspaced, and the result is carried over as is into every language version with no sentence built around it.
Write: value=350 unit=rpm
